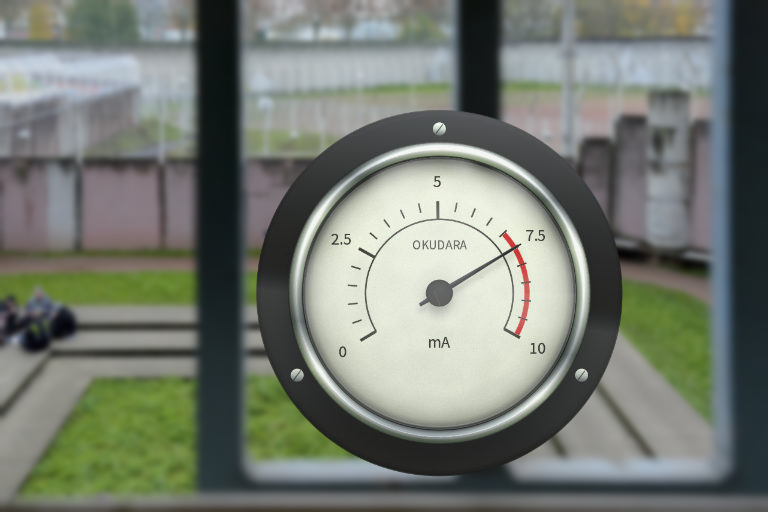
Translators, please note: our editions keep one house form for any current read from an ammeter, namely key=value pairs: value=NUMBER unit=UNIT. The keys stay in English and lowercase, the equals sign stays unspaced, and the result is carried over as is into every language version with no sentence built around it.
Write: value=7.5 unit=mA
